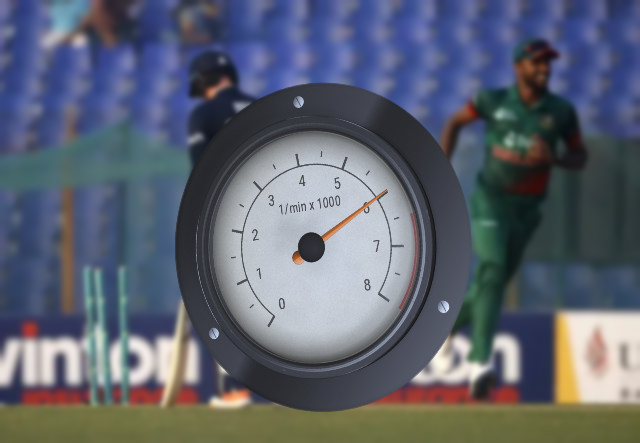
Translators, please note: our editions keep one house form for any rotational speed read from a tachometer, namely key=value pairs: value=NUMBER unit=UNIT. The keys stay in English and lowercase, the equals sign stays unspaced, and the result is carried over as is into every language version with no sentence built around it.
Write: value=6000 unit=rpm
